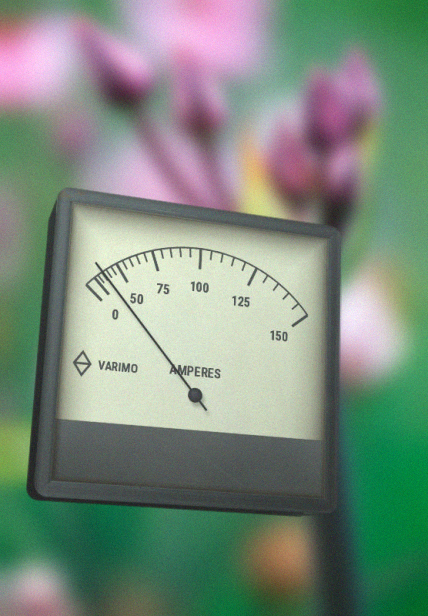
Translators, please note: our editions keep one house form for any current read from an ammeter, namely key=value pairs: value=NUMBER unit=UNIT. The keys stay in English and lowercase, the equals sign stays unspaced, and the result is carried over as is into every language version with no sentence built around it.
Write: value=35 unit=A
